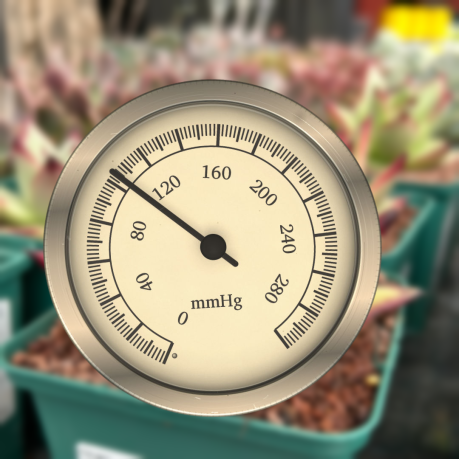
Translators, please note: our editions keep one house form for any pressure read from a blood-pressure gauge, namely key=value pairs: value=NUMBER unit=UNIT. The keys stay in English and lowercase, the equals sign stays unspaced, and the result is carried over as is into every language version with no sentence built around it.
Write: value=104 unit=mmHg
